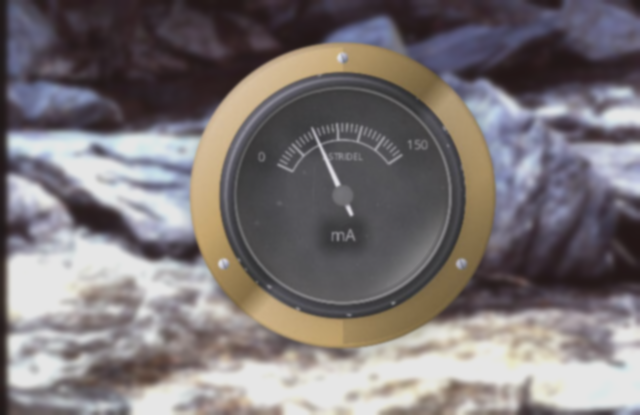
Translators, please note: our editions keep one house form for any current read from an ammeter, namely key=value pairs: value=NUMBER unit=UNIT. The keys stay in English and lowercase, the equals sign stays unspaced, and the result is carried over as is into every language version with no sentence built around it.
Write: value=50 unit=mA
